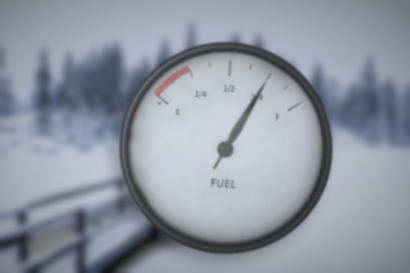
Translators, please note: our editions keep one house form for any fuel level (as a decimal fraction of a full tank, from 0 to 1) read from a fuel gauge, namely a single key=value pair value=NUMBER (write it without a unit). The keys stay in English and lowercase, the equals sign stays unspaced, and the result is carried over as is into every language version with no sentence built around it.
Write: value=0.75
